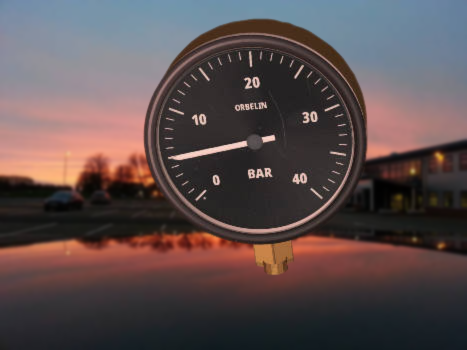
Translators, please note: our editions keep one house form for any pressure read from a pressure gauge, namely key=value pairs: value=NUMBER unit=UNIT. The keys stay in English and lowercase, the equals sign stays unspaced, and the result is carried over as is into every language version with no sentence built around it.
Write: value=5 unit=bar
